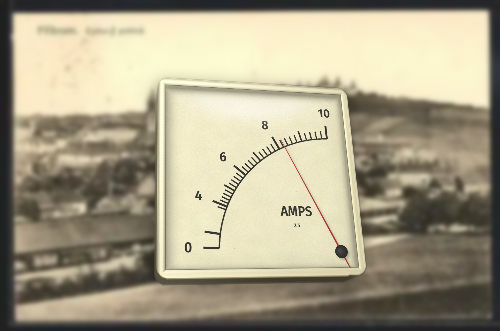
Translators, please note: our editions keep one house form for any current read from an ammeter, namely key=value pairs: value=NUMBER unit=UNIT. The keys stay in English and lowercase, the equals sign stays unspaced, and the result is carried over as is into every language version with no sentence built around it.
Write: value=8.2 unit=A
